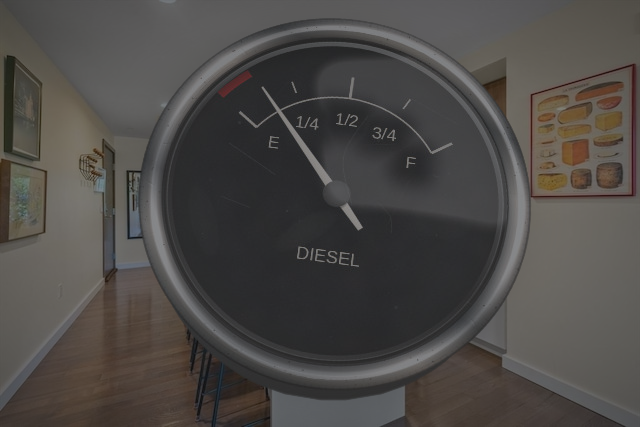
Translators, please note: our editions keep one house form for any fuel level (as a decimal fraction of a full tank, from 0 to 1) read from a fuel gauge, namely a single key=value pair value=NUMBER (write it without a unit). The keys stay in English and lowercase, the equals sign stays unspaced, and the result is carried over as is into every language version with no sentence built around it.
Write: value=0.125
